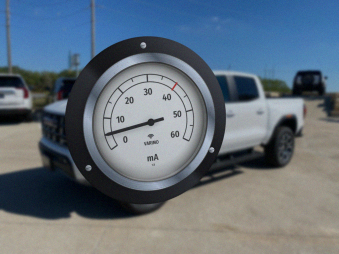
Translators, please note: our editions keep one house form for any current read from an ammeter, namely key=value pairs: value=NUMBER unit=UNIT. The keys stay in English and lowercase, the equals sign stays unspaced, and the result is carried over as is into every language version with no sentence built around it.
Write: value=5 unit=mA
